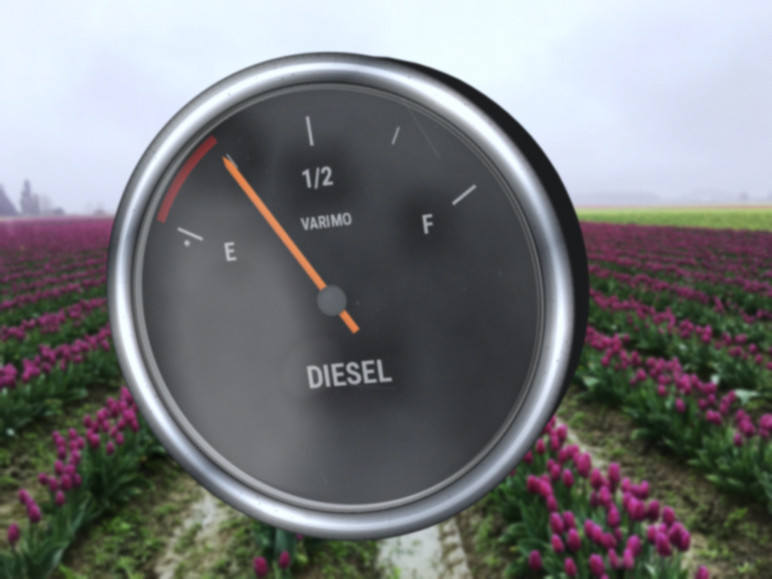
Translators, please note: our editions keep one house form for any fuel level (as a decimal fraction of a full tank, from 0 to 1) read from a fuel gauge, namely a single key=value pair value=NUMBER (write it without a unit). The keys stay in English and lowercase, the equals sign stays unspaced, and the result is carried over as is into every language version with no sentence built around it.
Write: value=0.25
